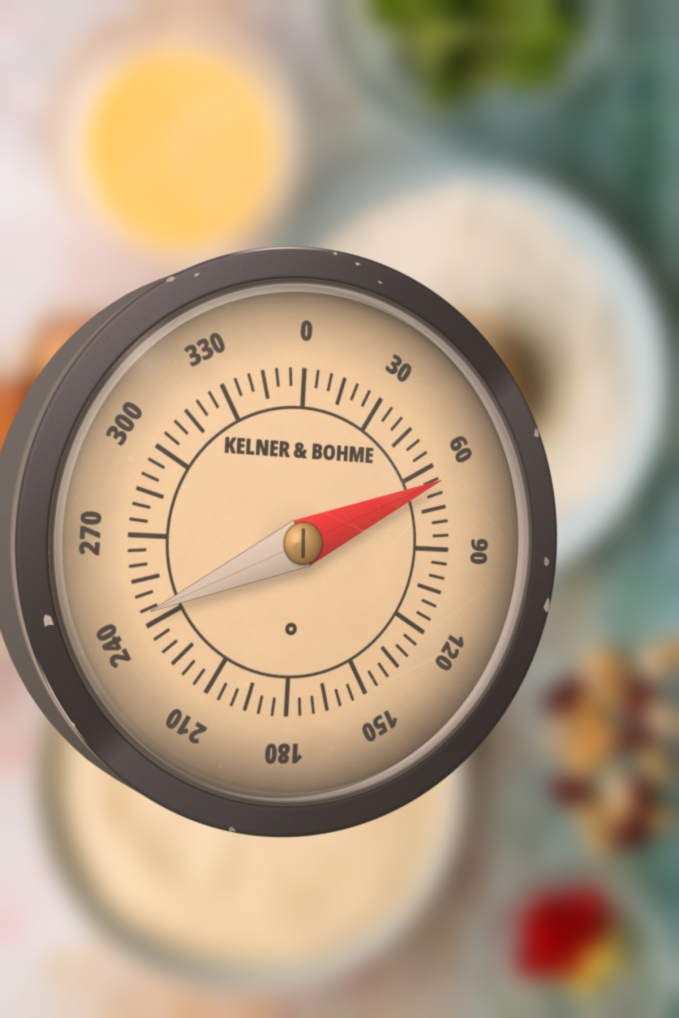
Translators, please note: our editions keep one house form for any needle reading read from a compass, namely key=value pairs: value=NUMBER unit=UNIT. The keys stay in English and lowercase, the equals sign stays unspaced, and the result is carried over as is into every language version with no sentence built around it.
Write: value=65 unit=°
